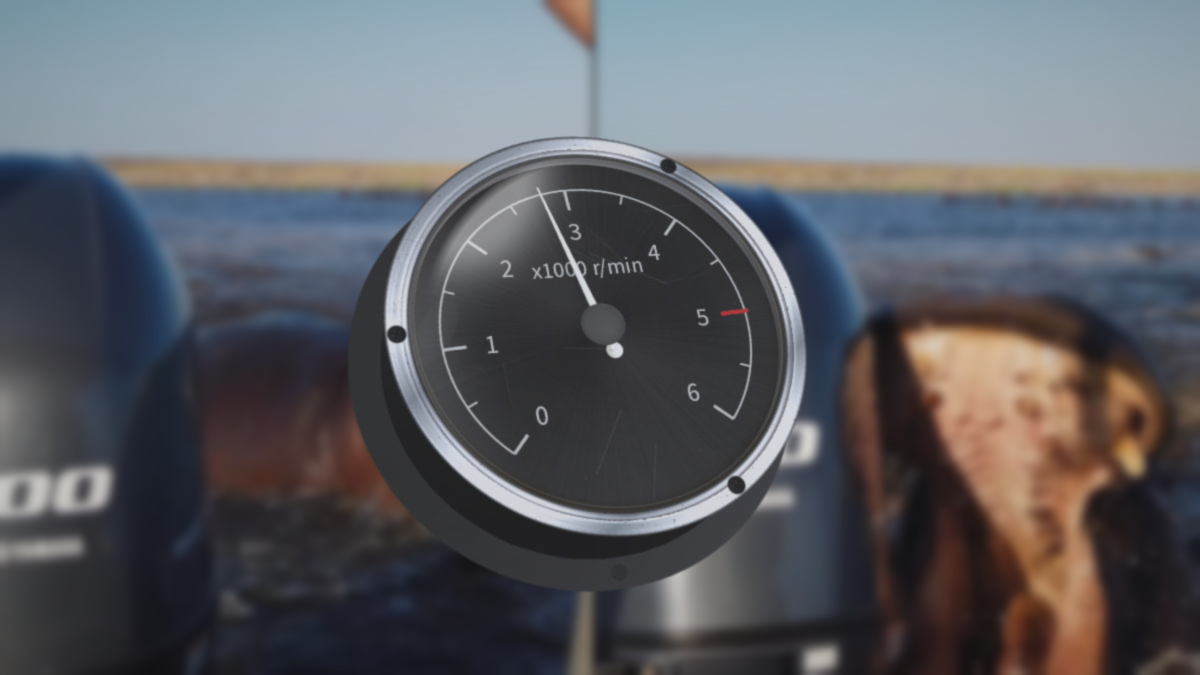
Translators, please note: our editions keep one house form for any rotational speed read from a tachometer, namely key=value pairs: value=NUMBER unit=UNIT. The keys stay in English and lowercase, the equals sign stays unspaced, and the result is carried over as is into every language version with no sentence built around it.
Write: value=2750 unit=rpm
